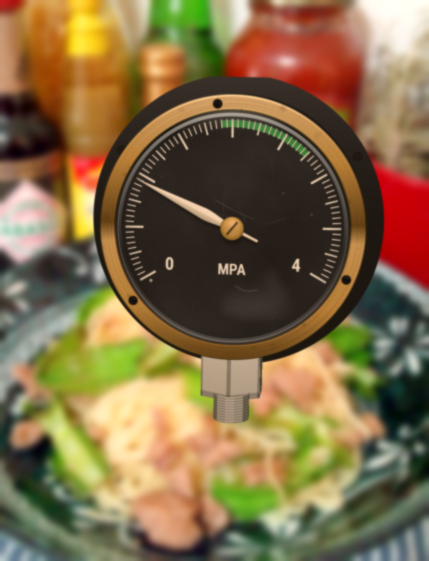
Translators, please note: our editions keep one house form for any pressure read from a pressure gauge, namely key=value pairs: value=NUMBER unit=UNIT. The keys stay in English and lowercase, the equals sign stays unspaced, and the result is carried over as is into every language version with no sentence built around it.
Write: value=0.95 unit=MPa
